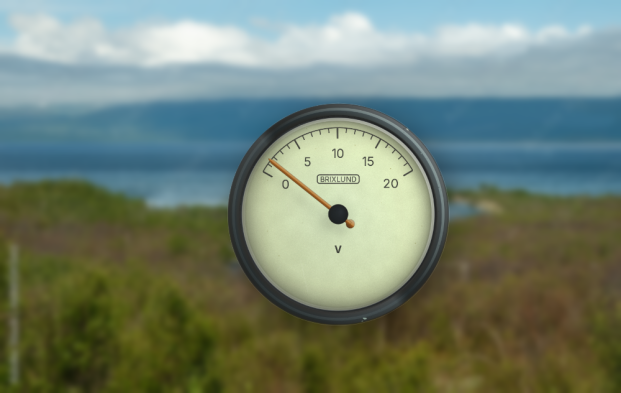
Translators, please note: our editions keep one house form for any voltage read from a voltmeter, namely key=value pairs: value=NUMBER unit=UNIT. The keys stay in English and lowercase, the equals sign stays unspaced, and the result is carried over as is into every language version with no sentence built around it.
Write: value=1.5 unit=V
